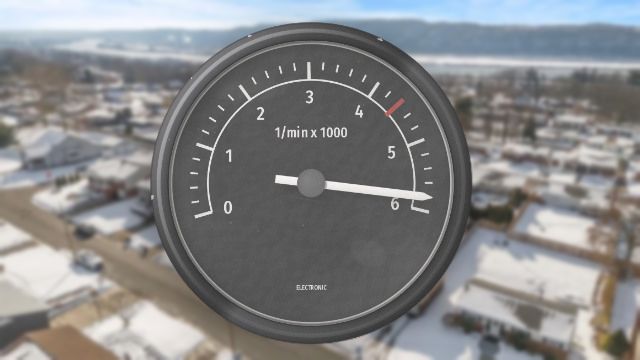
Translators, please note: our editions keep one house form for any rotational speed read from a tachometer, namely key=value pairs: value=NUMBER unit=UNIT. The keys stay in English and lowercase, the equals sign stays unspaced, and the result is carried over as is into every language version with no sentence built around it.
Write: value=5800 unit=rpm
